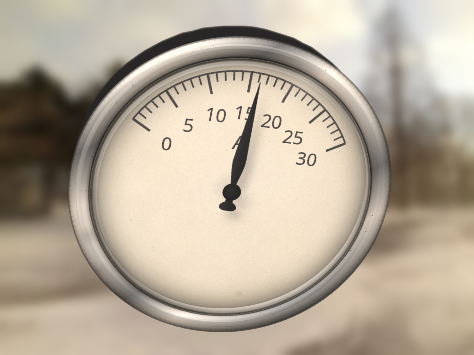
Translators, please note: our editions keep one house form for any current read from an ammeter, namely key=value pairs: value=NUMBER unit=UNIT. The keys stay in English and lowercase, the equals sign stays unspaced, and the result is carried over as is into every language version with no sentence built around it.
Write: value=16 unit=A
